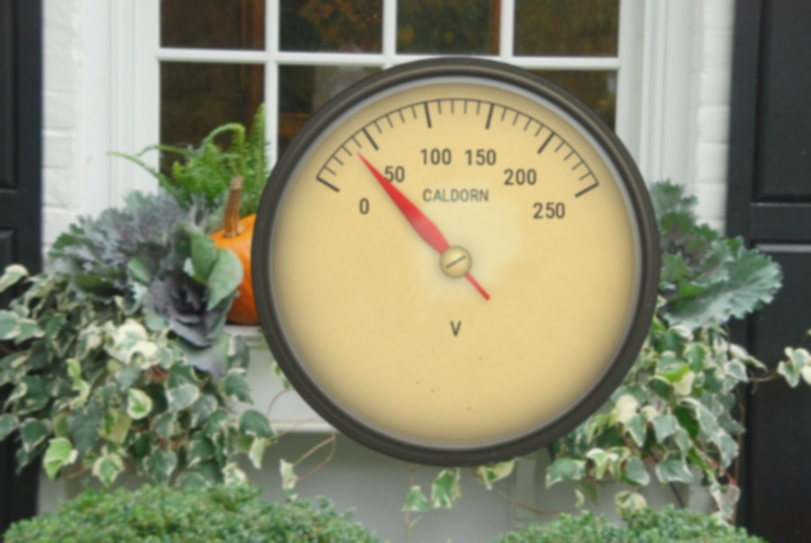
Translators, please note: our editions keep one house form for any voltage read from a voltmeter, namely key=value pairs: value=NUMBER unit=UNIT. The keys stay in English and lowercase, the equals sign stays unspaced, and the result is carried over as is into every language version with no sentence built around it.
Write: value=35 unit=V
